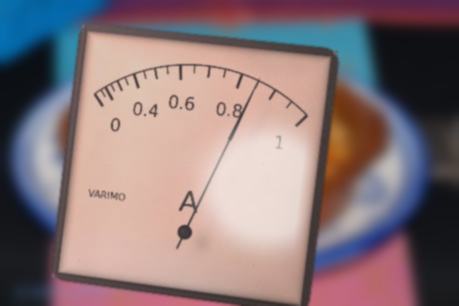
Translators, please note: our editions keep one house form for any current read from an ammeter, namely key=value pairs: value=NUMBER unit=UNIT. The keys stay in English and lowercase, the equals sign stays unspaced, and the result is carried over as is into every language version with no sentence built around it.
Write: value=0.85 unit=A
